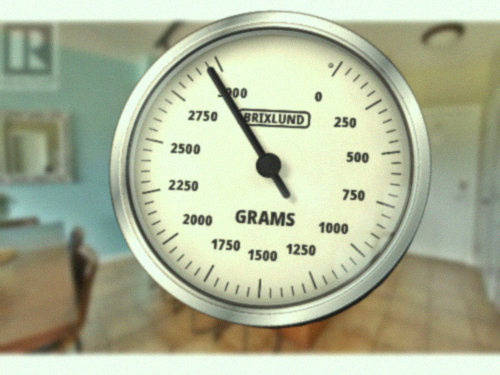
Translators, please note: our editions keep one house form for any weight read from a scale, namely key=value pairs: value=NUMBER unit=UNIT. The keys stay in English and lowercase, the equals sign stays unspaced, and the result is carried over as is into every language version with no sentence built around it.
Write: value=2950 unit=g
